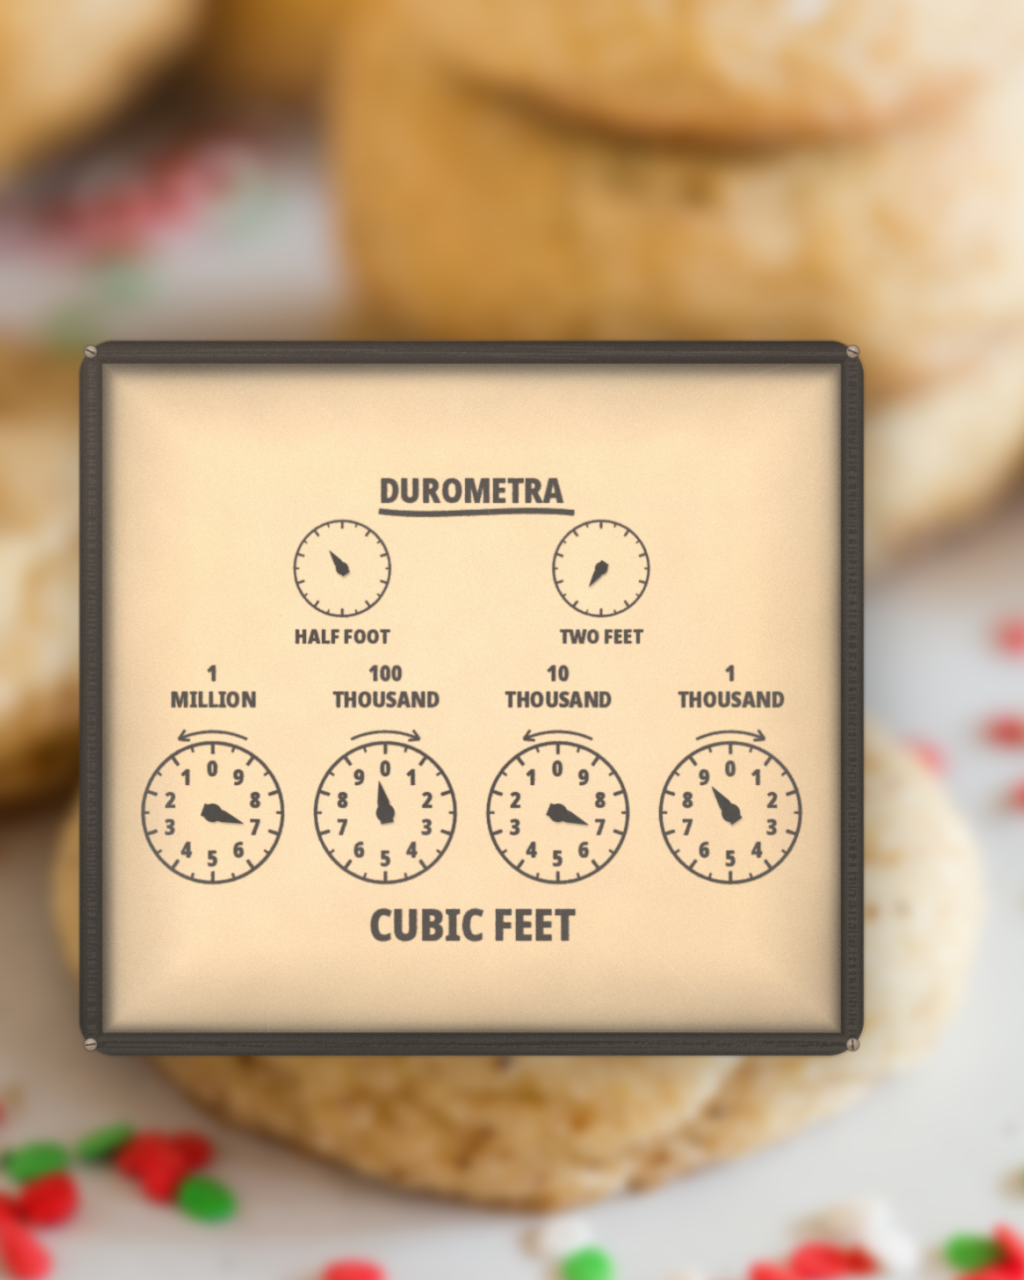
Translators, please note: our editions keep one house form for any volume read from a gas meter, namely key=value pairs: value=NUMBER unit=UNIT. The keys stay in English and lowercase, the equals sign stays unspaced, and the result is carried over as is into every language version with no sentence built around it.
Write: value=696900 unit=ft³
